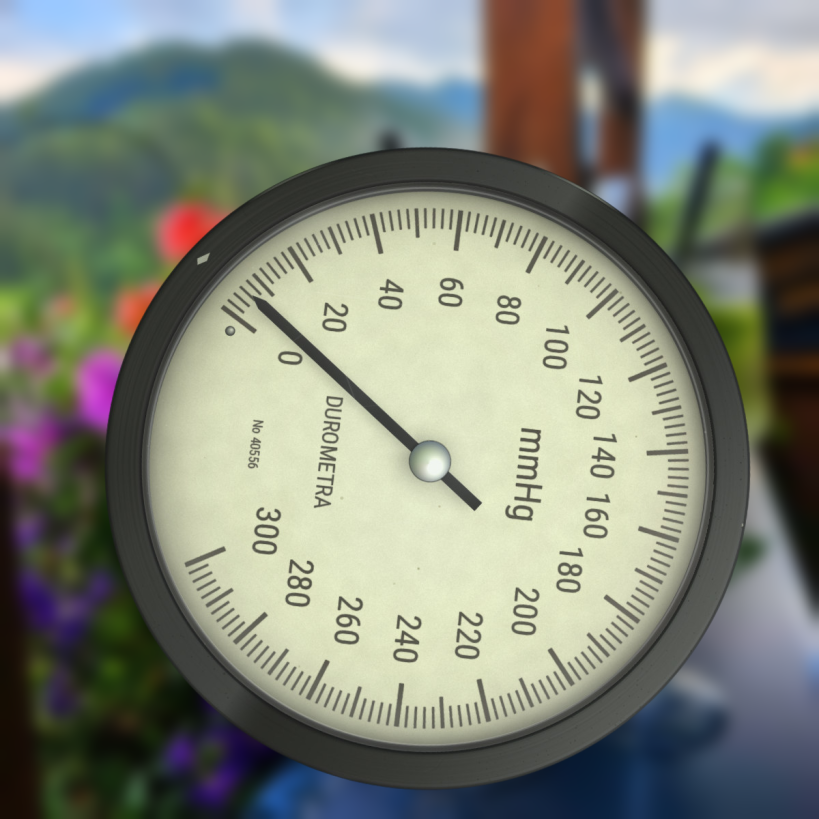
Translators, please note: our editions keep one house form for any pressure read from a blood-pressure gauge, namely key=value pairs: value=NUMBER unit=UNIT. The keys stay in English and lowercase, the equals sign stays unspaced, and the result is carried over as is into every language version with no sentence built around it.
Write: value=6 unit=mmHg
